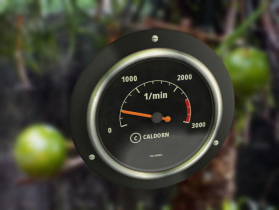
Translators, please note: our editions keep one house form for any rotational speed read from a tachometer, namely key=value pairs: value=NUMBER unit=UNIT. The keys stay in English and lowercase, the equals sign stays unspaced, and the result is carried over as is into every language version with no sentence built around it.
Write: value=400 unit=rpm
